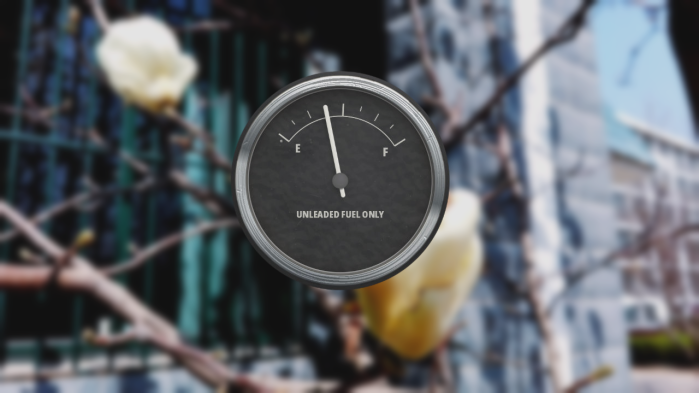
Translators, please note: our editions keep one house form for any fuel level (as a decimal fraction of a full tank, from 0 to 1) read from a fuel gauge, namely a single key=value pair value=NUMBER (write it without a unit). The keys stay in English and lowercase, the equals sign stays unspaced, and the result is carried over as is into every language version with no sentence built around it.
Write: value=0.375
